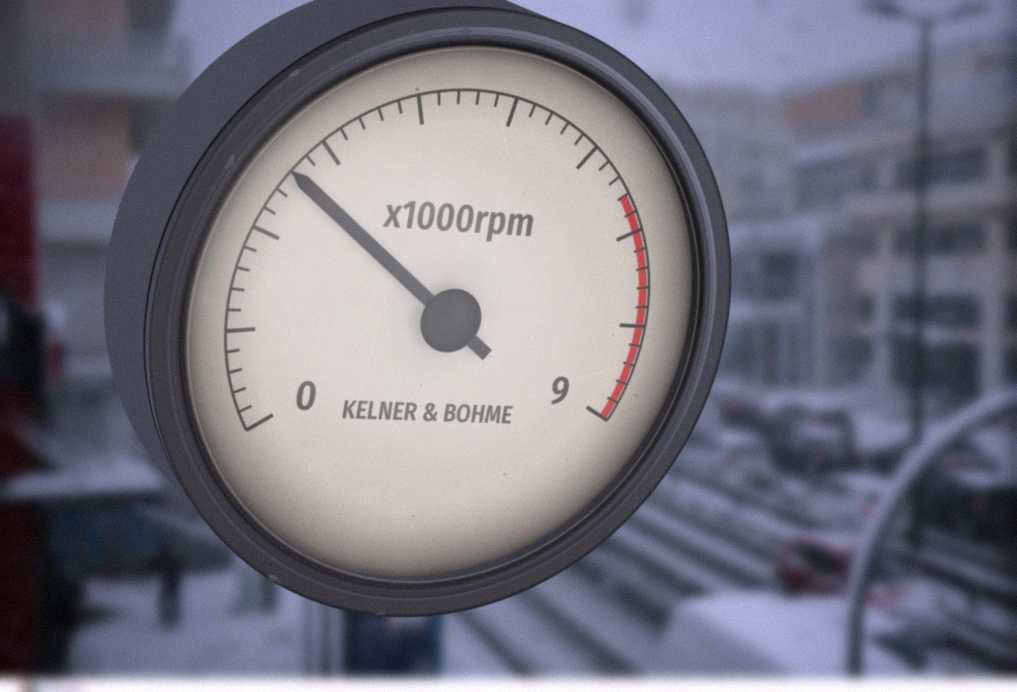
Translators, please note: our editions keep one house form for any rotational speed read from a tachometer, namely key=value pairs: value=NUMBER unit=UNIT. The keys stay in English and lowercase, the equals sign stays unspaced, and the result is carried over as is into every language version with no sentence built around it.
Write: value=2600 unit=rpm
